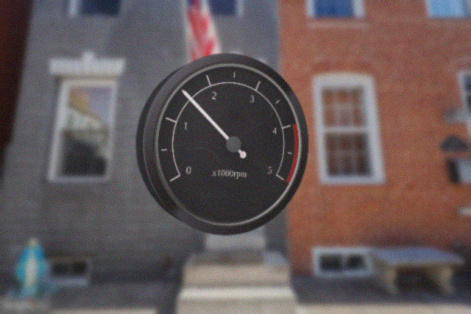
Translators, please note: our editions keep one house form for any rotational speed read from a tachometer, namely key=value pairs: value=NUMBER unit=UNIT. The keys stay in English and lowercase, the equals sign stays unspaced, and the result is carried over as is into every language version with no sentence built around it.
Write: value=1500 unit=rpm
